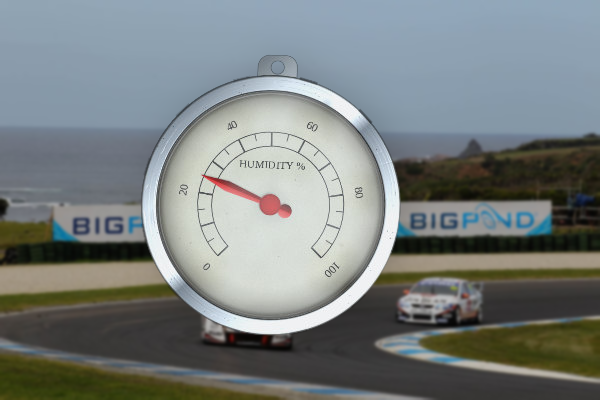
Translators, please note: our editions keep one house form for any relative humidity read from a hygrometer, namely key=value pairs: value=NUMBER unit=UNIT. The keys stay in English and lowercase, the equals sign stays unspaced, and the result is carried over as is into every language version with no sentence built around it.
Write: value=25 unit=%
